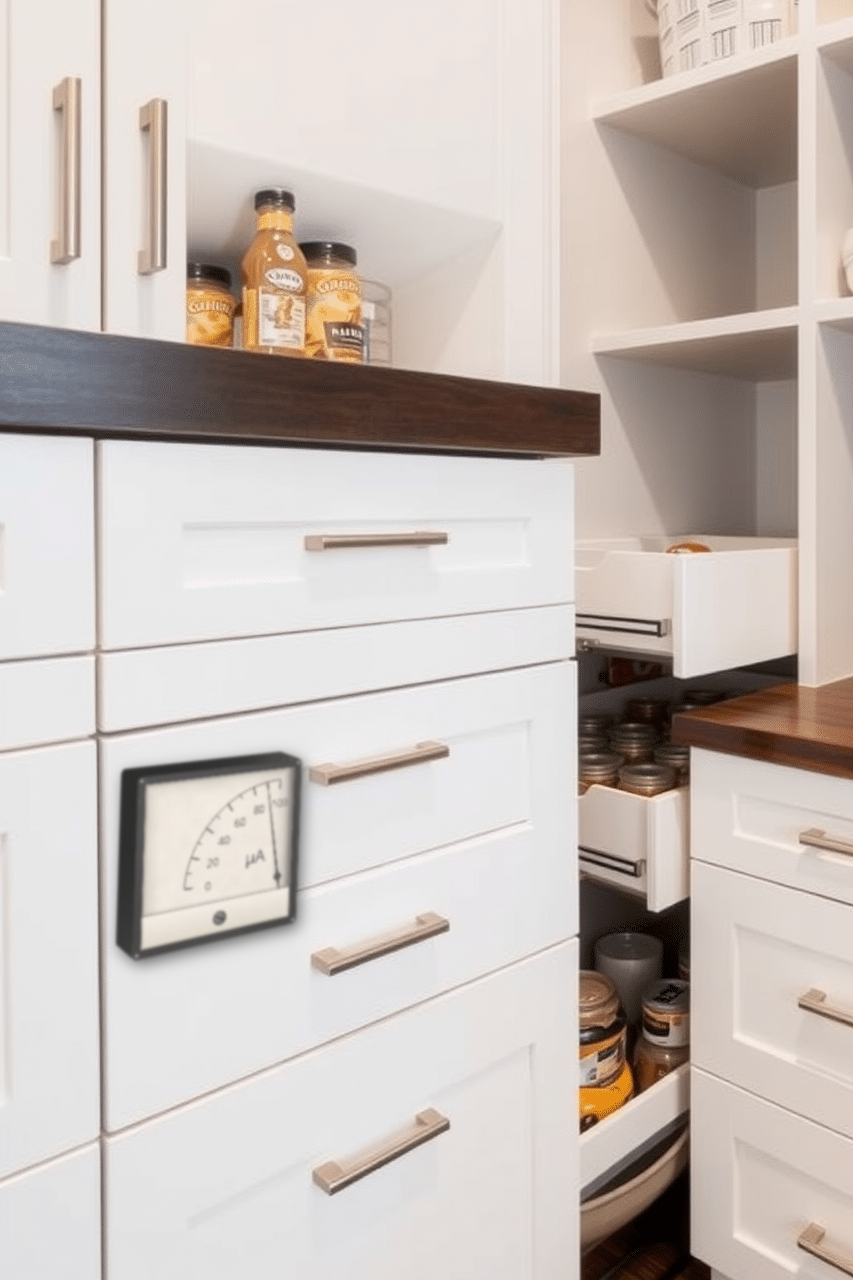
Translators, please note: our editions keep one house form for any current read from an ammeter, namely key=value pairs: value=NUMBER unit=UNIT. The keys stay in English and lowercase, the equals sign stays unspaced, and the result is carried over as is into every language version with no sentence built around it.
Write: value=90 unit=µA
